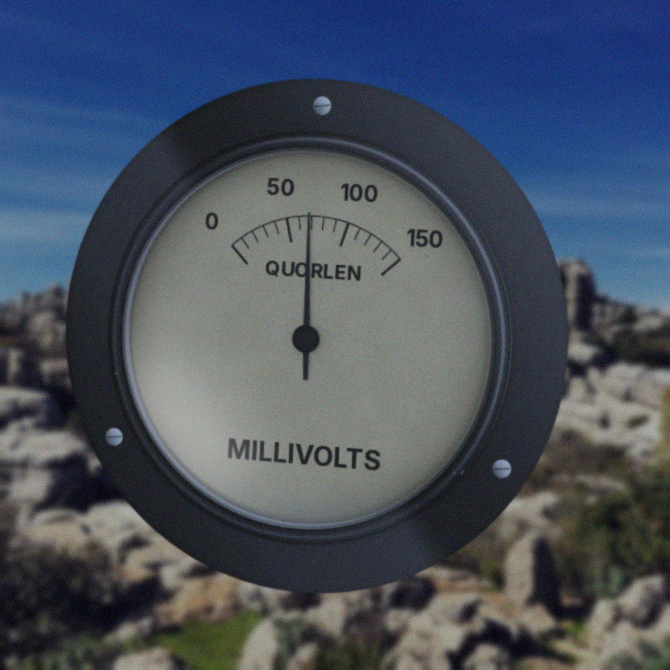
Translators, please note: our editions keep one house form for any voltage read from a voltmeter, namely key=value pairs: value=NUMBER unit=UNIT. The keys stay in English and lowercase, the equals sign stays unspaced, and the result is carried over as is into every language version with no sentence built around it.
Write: value=70 unit=mV
